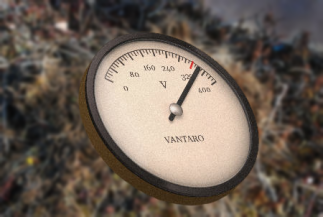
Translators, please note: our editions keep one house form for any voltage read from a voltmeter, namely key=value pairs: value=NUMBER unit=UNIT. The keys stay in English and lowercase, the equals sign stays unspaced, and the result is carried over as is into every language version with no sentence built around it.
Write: value=340 unit=V
